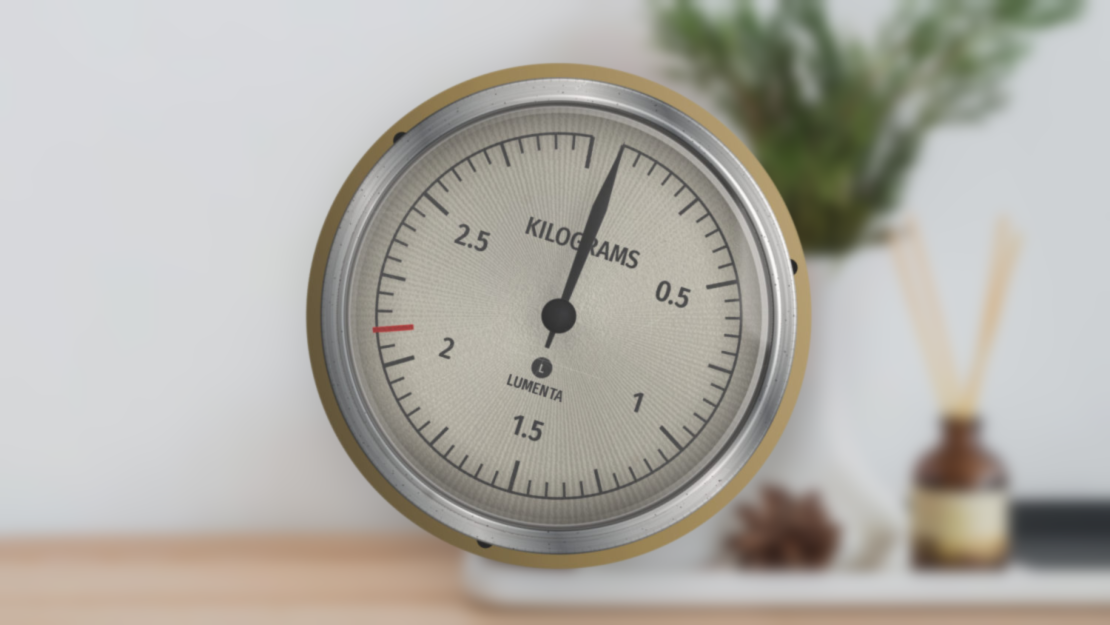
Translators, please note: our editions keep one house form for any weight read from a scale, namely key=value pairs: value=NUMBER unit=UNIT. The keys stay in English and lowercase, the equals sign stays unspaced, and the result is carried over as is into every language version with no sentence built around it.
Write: value=0 unit=kg
